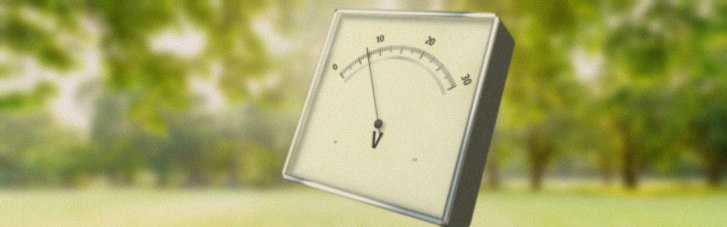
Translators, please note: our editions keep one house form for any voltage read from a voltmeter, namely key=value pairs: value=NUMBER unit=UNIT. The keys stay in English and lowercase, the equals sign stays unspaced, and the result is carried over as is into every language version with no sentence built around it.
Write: value=7.5 unit=V
